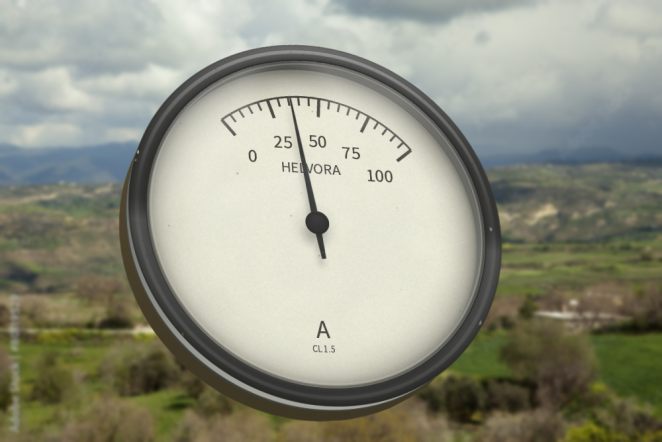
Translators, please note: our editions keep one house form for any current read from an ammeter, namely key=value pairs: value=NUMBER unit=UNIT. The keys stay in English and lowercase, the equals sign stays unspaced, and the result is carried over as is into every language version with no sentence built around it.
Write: value=35 unit=A
